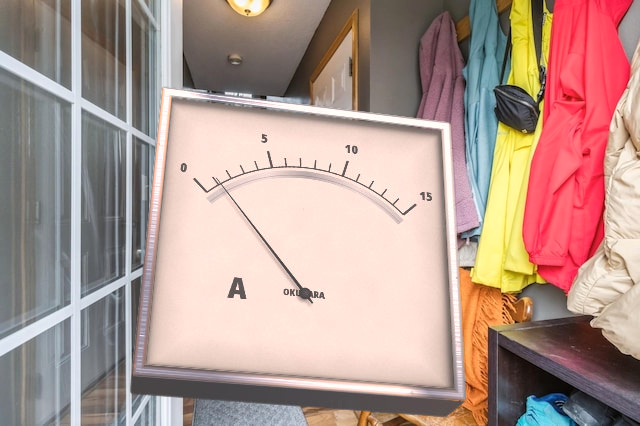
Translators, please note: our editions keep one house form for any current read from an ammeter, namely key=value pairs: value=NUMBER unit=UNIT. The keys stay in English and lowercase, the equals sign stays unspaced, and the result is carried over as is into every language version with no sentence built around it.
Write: value=1 unit=A
